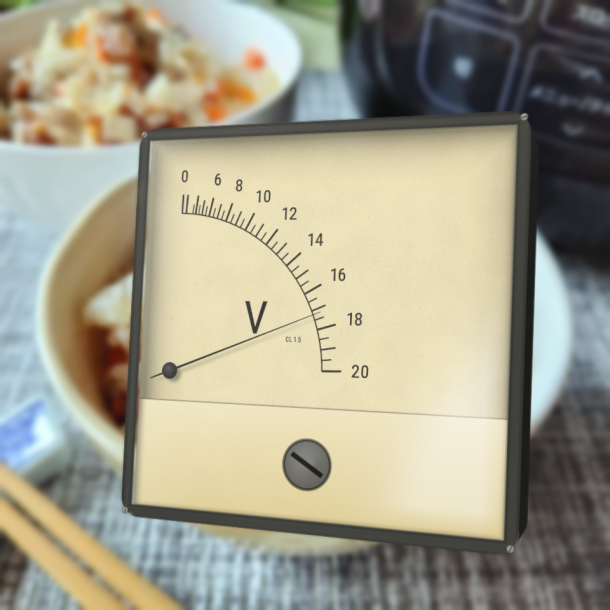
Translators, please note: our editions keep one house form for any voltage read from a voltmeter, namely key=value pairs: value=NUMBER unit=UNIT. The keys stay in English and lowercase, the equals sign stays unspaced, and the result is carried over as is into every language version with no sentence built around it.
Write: value=17.25 unit=V
